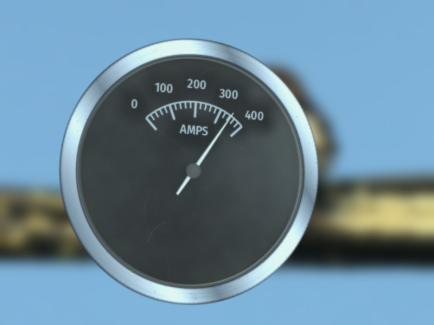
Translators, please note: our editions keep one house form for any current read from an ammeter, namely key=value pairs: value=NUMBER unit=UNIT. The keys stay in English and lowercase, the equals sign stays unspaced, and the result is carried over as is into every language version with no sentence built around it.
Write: value=340 unit=A
